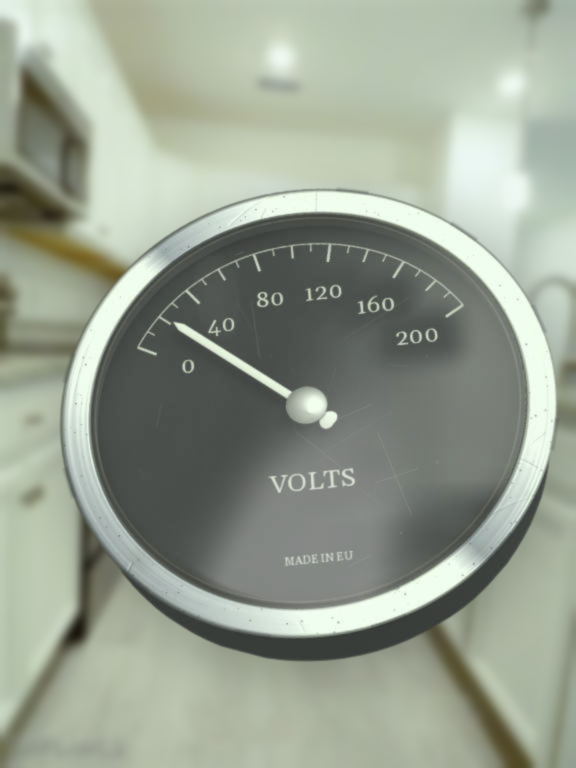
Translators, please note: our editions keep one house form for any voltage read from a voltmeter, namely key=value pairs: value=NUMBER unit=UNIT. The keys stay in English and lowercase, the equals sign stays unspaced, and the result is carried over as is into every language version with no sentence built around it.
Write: value=20 unit=V
